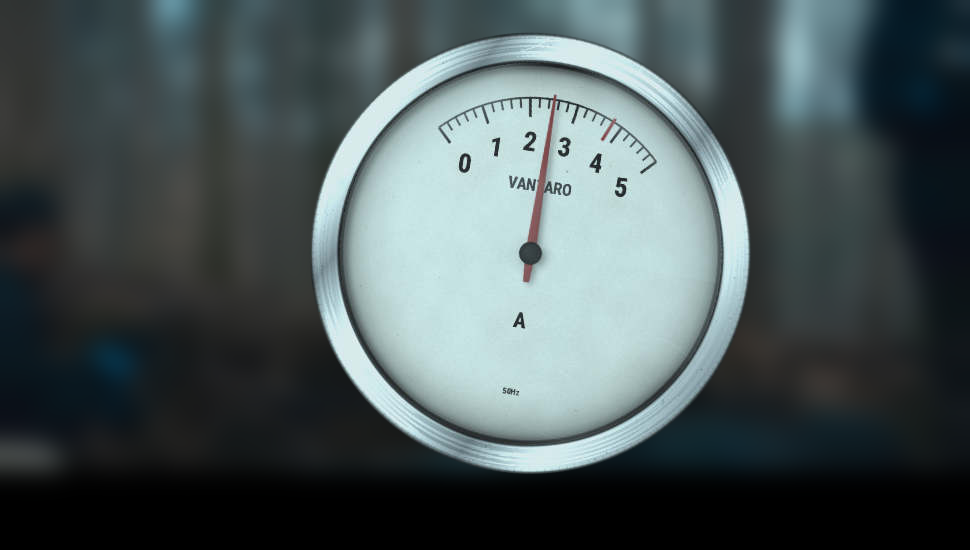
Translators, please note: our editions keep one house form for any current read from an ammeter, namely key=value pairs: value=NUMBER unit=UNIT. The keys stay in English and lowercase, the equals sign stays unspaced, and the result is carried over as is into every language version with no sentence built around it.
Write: value=2.5 unit=A
